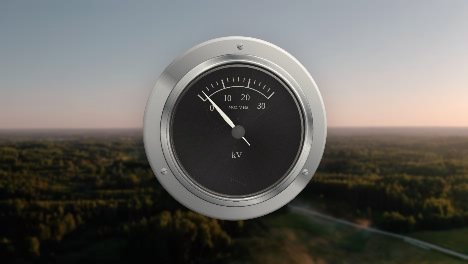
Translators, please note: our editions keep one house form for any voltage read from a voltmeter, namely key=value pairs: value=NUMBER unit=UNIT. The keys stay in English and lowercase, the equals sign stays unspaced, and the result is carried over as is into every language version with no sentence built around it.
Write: value=2 unit=kV
